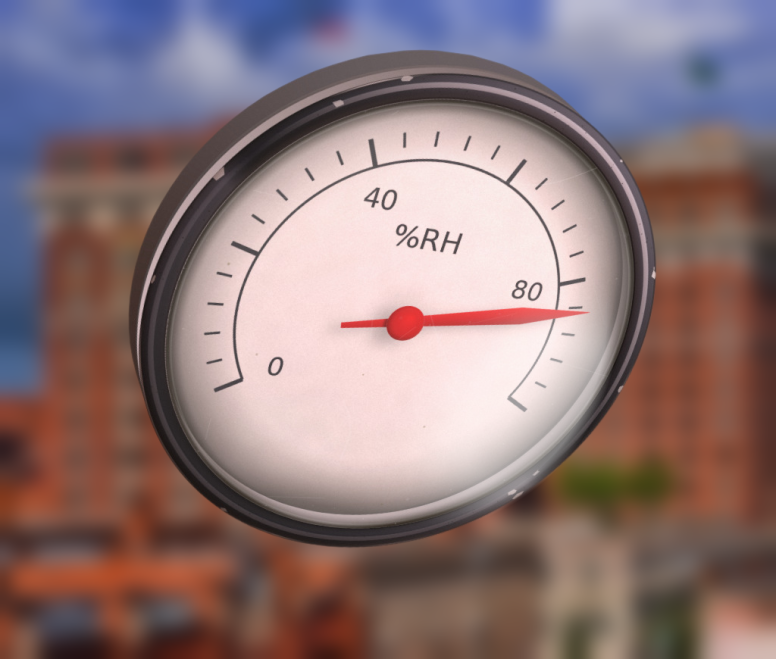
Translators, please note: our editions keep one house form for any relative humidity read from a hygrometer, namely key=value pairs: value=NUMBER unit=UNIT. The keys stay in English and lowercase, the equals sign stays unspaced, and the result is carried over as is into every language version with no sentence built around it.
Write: value=84 unit=%
